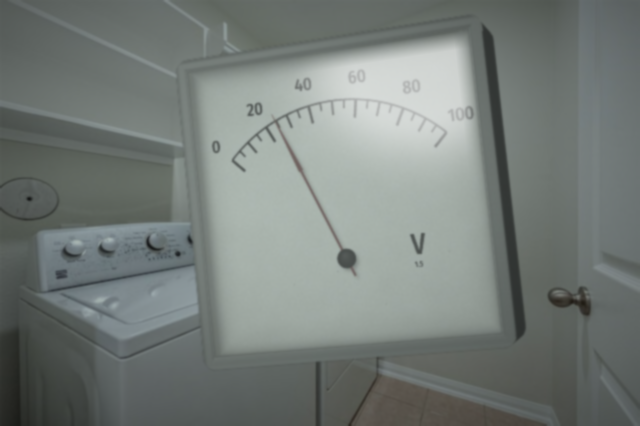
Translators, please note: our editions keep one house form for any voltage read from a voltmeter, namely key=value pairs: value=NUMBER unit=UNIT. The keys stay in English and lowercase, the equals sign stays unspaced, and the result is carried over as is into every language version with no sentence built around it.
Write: value=25 unit=V
